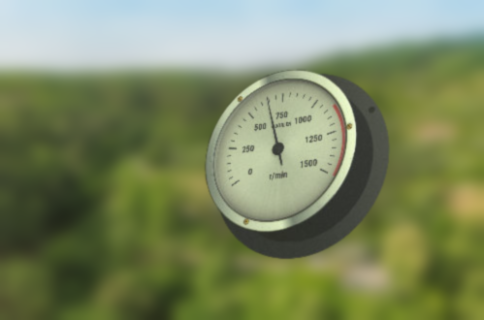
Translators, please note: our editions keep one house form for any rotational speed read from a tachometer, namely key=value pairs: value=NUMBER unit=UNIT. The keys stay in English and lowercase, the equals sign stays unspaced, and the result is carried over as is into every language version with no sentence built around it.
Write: value=650 unit=rpm
